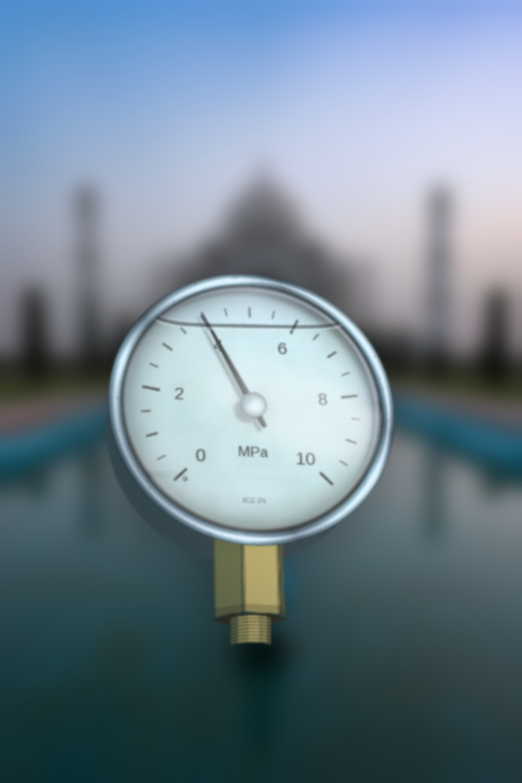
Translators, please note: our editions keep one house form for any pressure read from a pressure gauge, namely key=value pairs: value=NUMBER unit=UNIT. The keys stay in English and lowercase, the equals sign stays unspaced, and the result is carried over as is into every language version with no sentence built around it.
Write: value=4 unit=MPa
